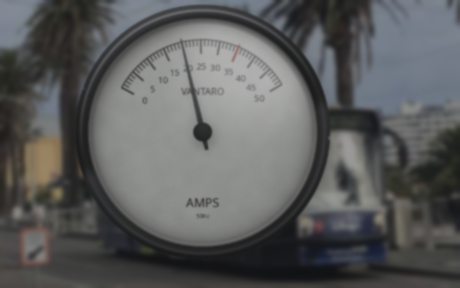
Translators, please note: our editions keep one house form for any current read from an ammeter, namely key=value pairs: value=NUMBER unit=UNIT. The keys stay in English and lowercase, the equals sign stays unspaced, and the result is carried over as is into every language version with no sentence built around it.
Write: value=20 unit=A
